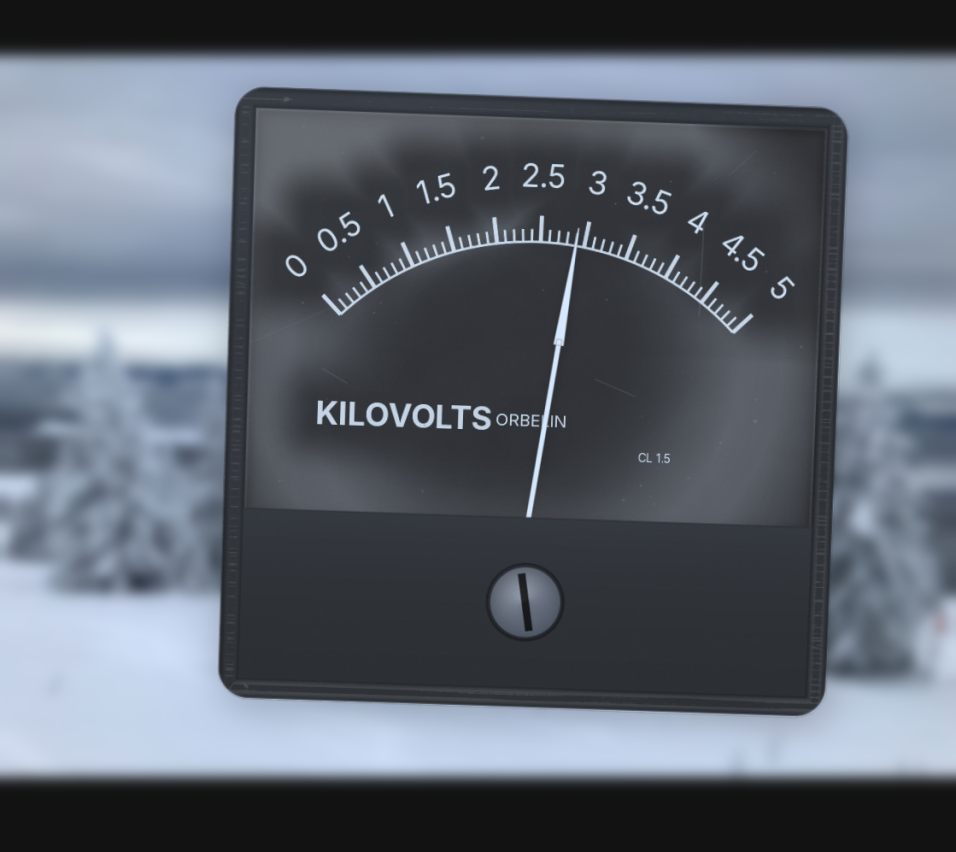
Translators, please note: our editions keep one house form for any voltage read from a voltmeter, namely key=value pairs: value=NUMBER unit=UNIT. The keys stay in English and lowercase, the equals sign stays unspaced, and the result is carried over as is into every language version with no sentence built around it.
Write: value=2.9 unit=kV
